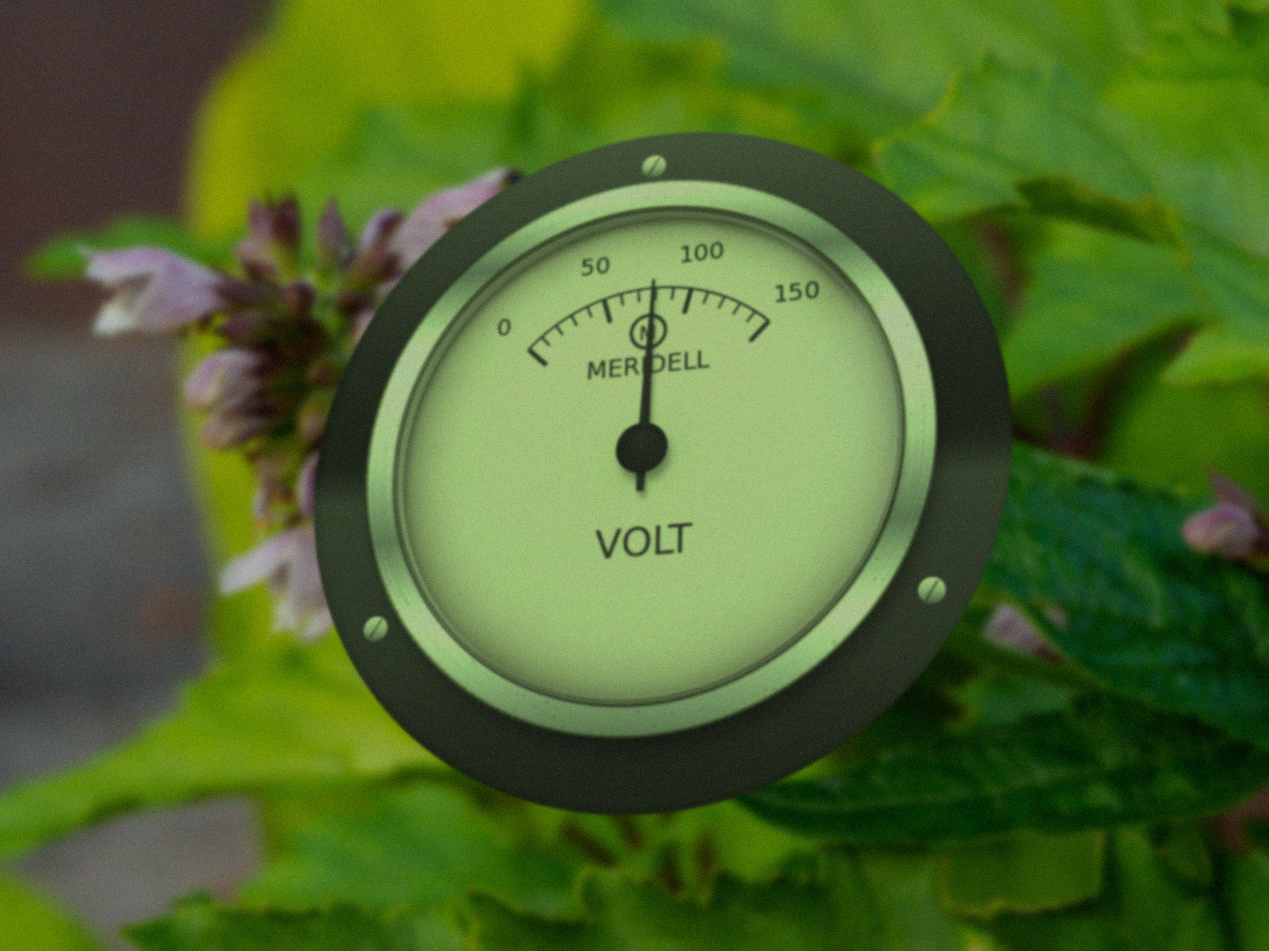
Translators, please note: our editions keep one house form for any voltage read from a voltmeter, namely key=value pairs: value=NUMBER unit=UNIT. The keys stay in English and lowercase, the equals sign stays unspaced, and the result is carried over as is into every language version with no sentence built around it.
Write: value=80 unit=V
